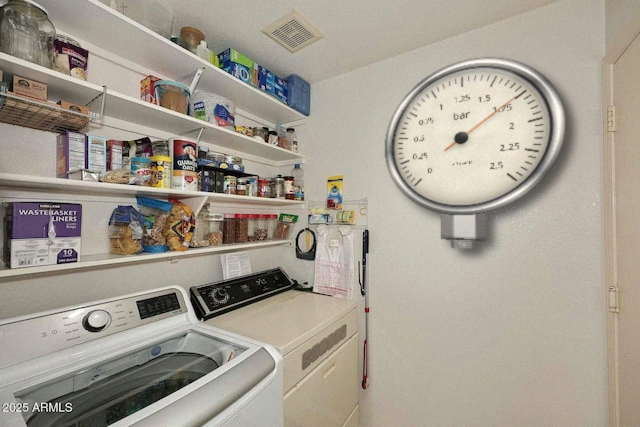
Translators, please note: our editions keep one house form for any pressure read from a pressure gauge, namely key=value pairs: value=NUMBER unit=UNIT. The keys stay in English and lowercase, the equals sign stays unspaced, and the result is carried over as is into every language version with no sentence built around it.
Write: value=1.75 unit=bar
